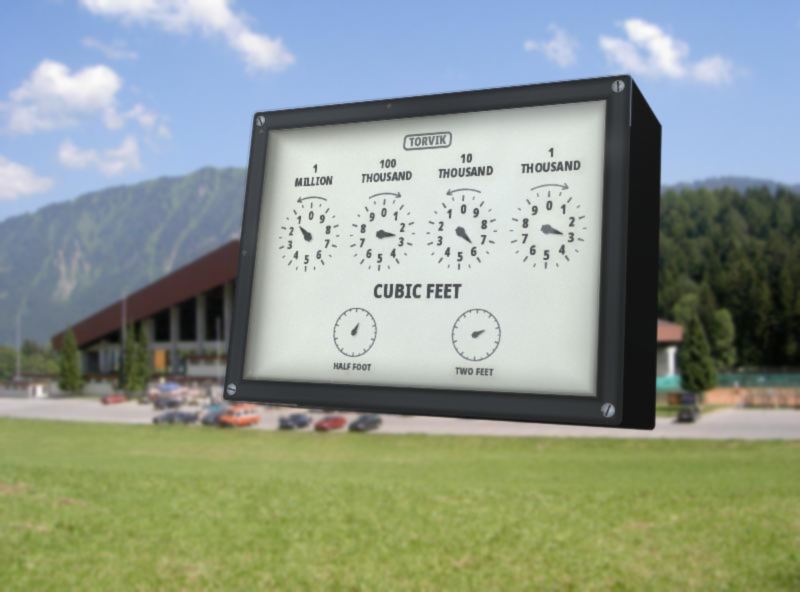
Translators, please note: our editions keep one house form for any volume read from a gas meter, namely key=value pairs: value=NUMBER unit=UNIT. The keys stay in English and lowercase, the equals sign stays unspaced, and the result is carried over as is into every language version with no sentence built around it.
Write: value=126300 unit=ft³
